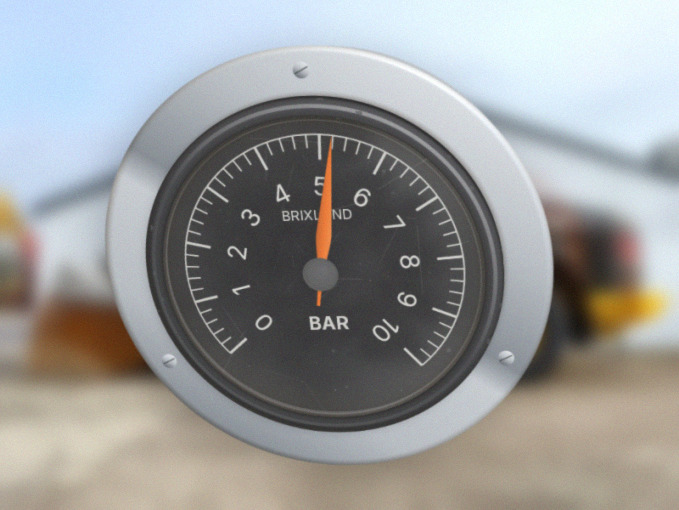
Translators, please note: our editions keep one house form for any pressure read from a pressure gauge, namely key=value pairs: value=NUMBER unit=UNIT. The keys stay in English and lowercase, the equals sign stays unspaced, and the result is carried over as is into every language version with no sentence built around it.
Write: value=5.2 unit=bar
